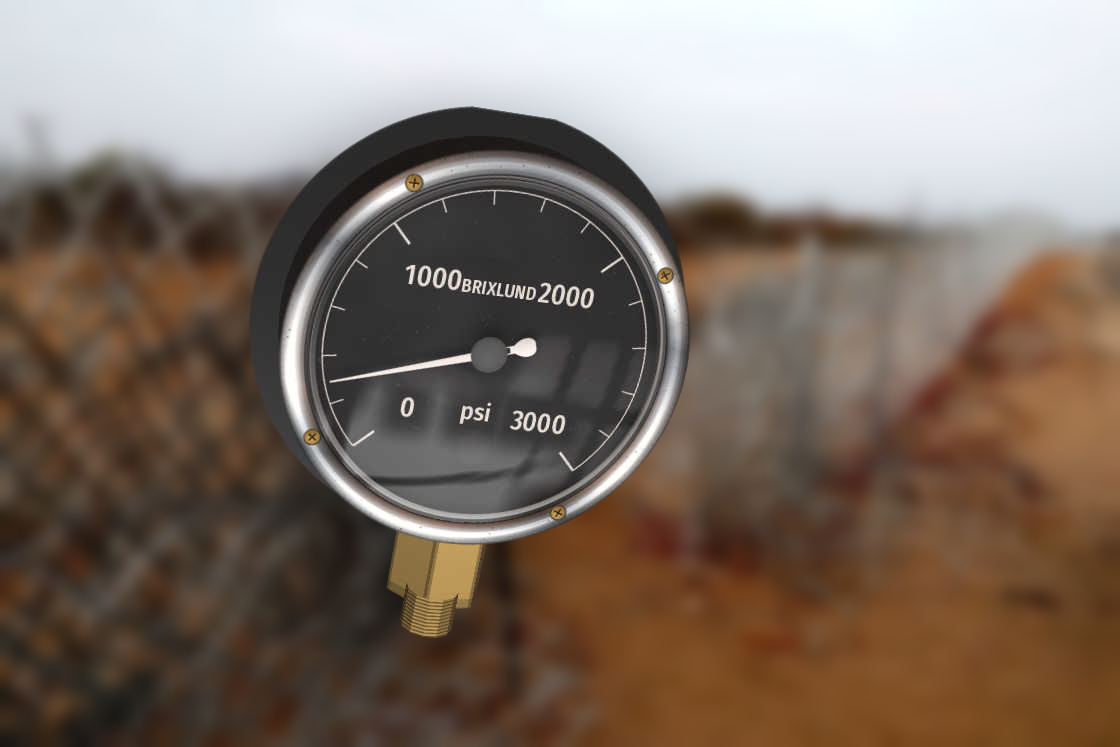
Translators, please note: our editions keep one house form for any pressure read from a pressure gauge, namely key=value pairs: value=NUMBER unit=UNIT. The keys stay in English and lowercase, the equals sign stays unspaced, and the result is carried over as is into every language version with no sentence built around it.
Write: value=300 unit=psi
